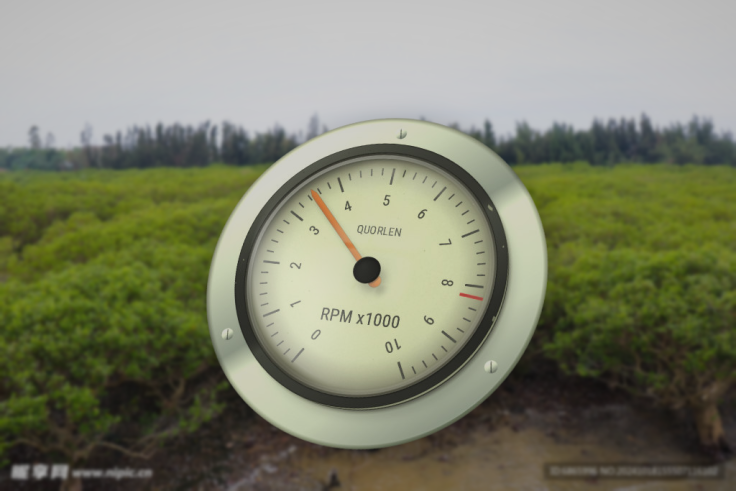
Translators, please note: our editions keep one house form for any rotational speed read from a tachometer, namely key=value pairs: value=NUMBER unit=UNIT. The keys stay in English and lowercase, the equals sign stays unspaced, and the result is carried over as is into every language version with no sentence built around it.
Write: value=3500 unit=rpm
